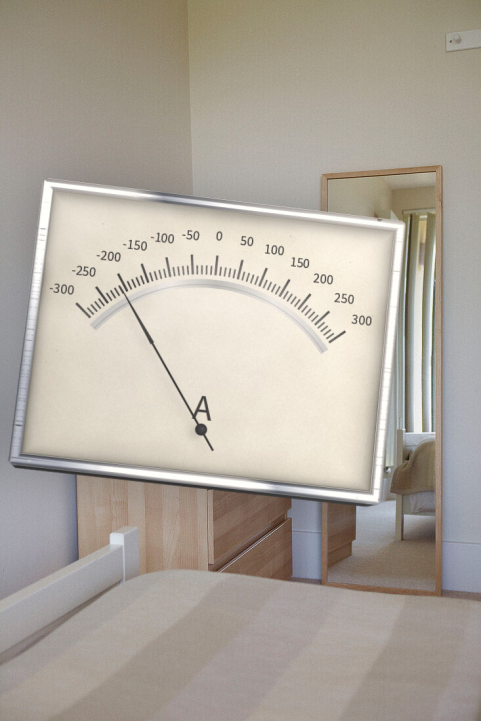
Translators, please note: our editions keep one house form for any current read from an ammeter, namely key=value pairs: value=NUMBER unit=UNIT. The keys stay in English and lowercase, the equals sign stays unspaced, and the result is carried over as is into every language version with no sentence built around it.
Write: value=-210 unit=A
